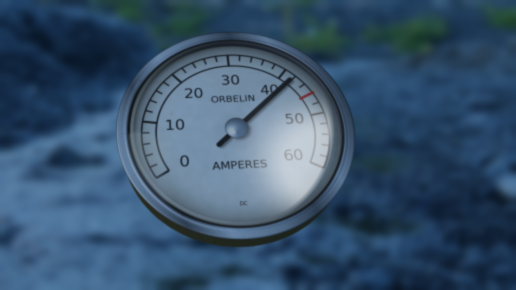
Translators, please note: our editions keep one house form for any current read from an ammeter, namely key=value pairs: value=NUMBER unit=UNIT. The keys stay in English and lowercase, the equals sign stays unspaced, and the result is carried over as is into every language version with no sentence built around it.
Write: value=42 unit=A
